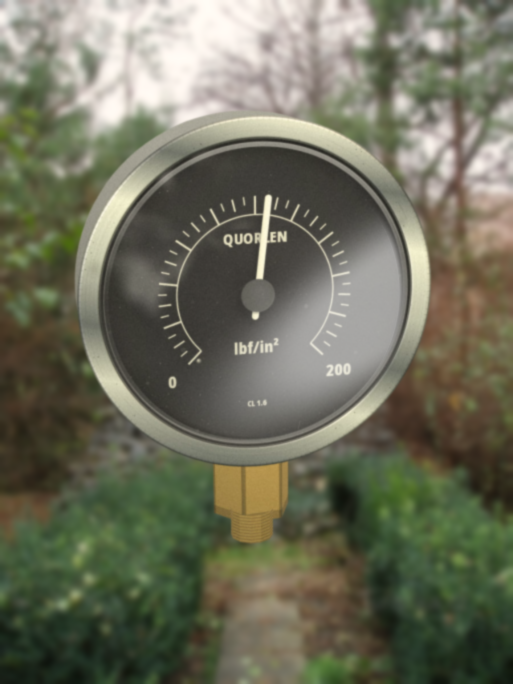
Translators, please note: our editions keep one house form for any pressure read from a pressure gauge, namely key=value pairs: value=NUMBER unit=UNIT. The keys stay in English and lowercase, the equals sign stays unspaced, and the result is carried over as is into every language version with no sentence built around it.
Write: value=105 unit=psi
